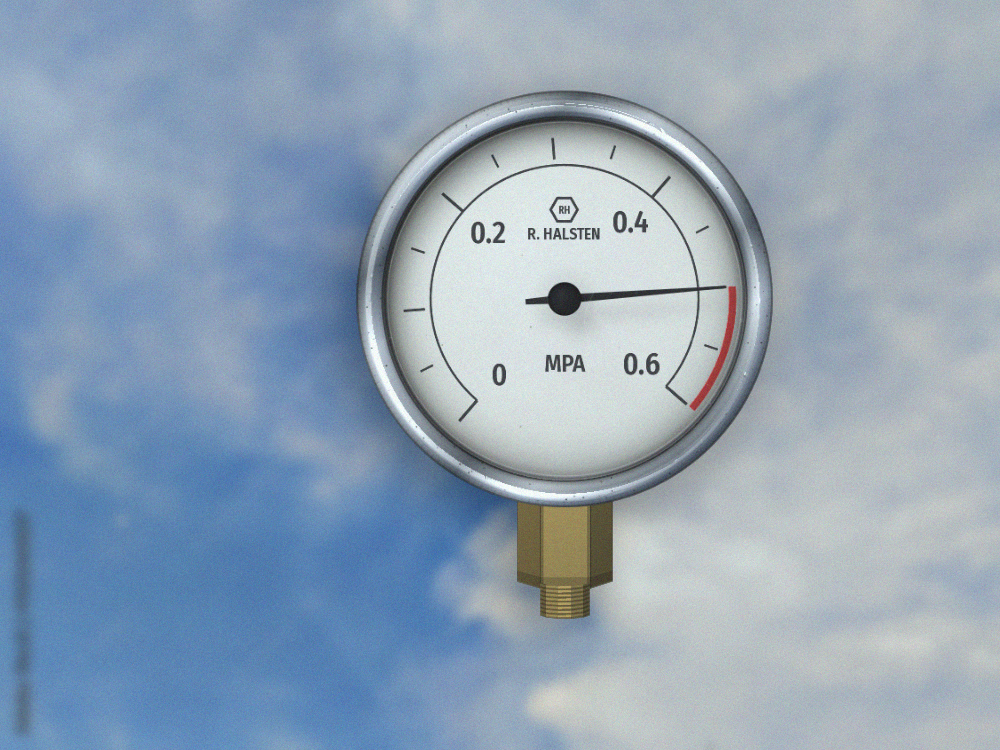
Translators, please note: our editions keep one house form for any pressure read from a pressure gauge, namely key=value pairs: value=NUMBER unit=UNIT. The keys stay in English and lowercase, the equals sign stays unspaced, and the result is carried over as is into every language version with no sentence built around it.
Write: value=0.5 unit=MPa
